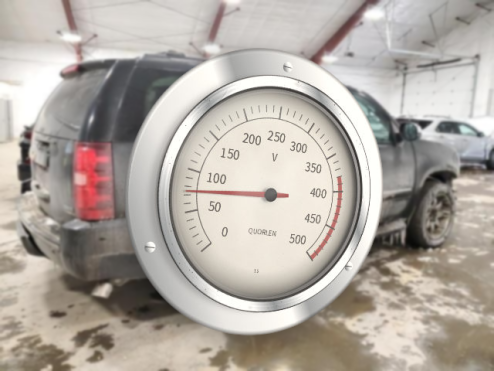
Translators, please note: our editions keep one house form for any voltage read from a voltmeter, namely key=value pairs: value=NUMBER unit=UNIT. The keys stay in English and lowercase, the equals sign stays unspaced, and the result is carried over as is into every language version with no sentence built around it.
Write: value=75 unit=V
